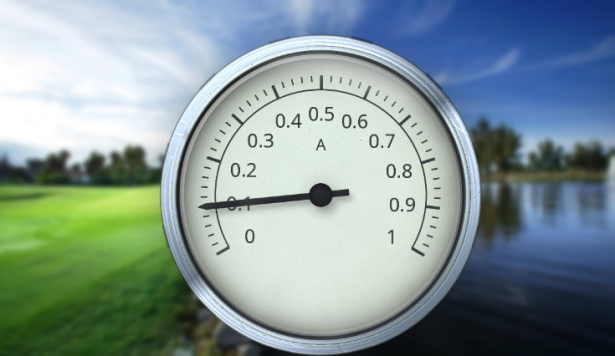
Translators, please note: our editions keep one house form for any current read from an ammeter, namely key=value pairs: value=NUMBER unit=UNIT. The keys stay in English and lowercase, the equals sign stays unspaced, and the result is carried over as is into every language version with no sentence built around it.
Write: value=0.1 unit=A
